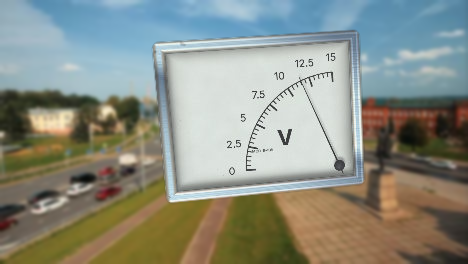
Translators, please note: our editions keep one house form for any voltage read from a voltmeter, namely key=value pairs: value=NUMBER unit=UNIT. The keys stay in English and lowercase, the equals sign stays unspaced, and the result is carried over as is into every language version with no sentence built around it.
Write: value=11.5 unit=V
